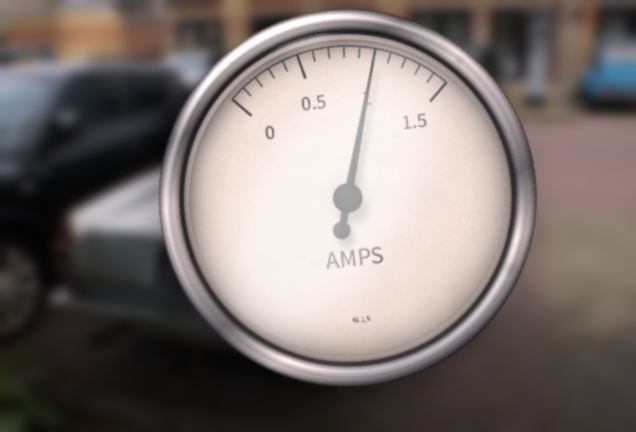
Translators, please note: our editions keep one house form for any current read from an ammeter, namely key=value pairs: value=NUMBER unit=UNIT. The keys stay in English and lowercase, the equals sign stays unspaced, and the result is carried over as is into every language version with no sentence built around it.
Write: value=1 unit=A
